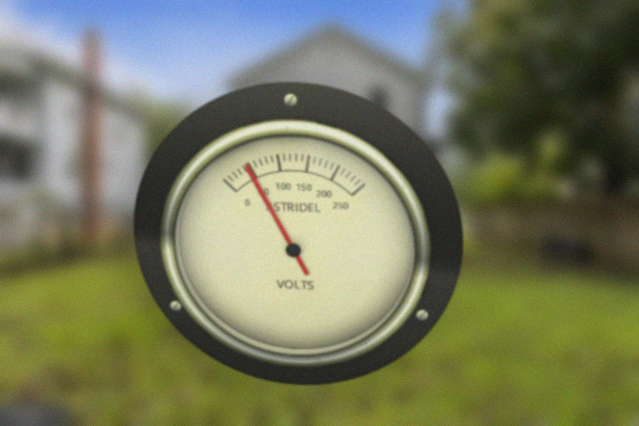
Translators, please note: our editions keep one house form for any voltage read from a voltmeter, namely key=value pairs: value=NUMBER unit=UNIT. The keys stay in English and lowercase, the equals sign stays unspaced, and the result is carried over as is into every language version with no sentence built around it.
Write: value=50 unit=V
